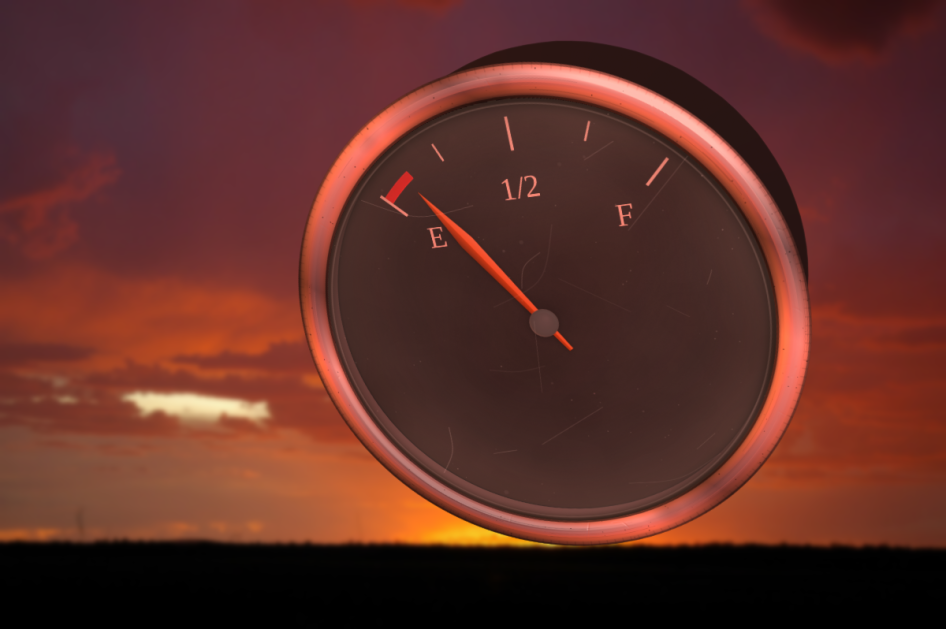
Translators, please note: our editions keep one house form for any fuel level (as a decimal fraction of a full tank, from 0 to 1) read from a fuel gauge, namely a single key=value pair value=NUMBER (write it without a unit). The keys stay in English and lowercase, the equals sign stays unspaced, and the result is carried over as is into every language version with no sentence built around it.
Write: value=0.125
